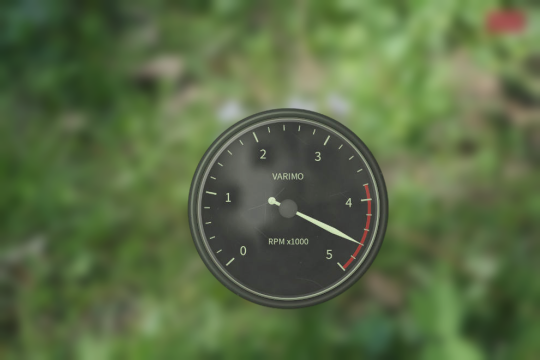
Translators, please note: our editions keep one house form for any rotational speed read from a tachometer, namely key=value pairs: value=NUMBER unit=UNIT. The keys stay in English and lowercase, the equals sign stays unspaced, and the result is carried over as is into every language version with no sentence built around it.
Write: value=4600 unit=rpm
